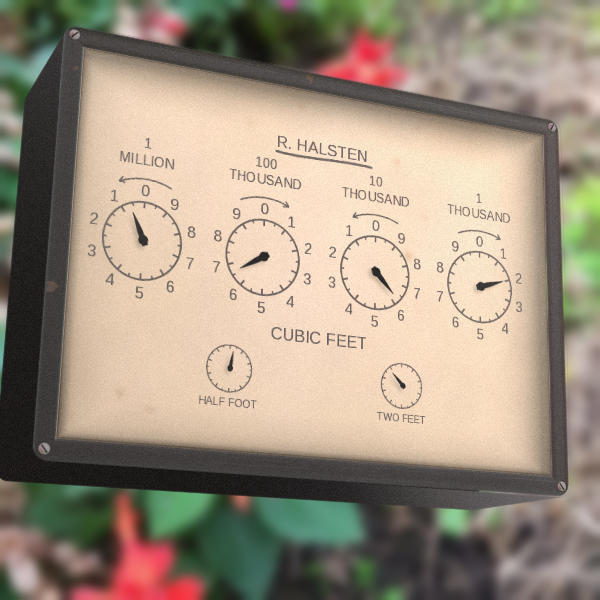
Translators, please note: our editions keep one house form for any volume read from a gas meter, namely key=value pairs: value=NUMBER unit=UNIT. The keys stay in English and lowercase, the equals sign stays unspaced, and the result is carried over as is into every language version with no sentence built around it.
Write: value=66200 unit=ft³
